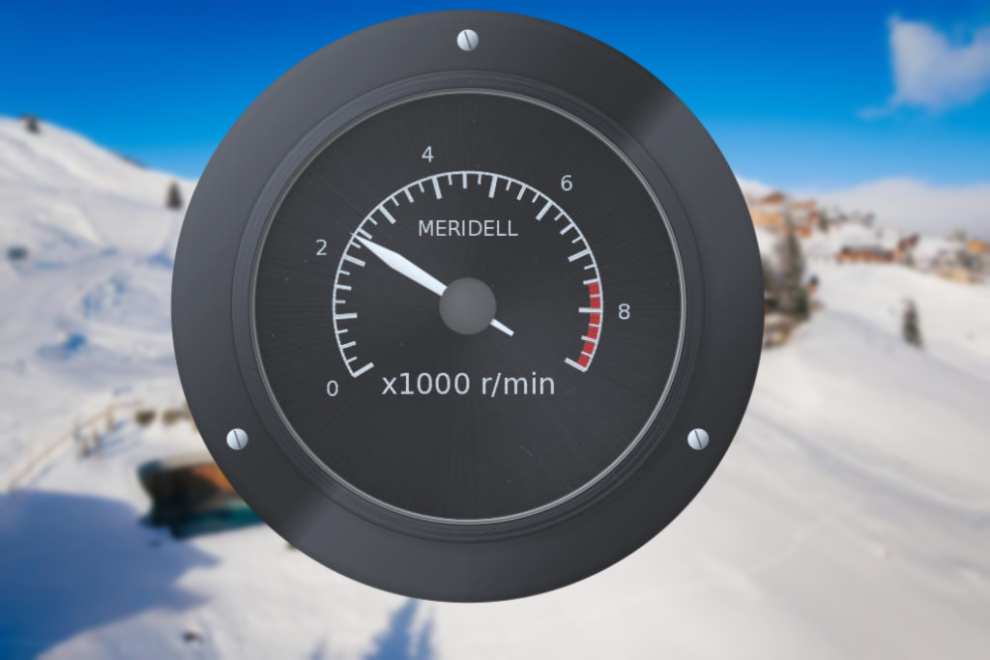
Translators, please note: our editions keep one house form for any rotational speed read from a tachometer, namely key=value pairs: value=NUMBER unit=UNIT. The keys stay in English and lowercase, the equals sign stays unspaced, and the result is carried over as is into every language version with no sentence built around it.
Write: value=2375 unit=rpm
